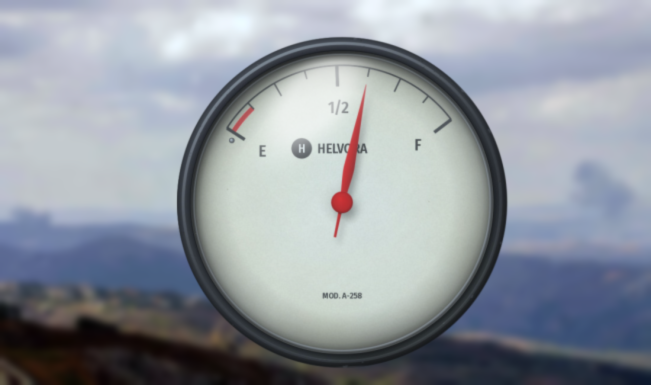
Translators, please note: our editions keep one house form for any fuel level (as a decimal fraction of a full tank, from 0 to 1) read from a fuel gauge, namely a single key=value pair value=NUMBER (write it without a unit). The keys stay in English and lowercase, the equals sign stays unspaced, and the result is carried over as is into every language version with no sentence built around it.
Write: value=0.625
